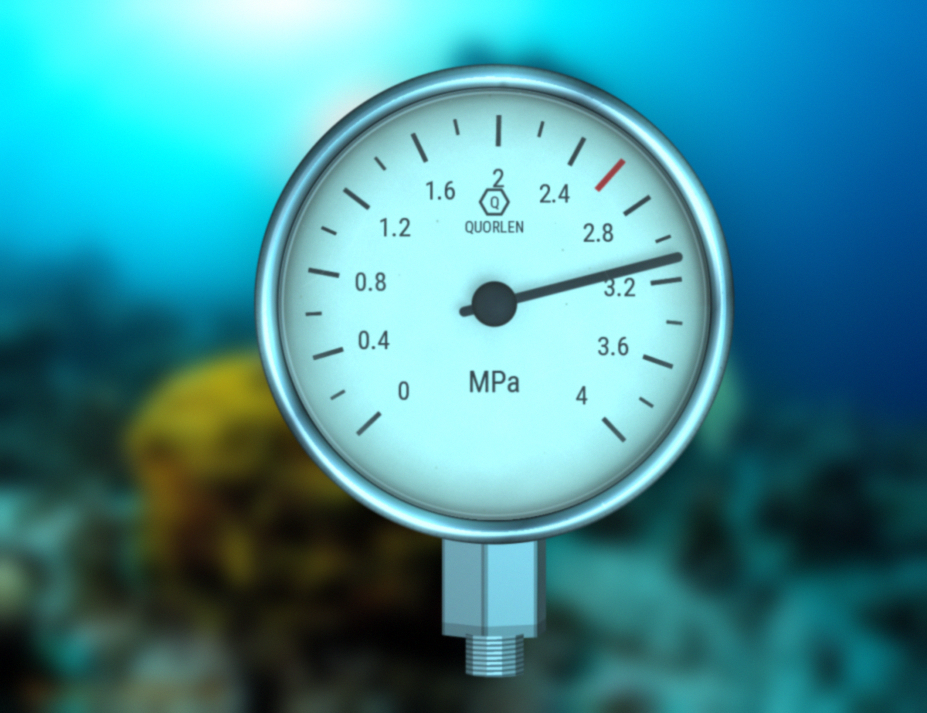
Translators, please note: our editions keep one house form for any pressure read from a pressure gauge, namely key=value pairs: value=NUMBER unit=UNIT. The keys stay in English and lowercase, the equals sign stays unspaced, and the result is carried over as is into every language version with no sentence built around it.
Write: value=3.1 unit=MPa
